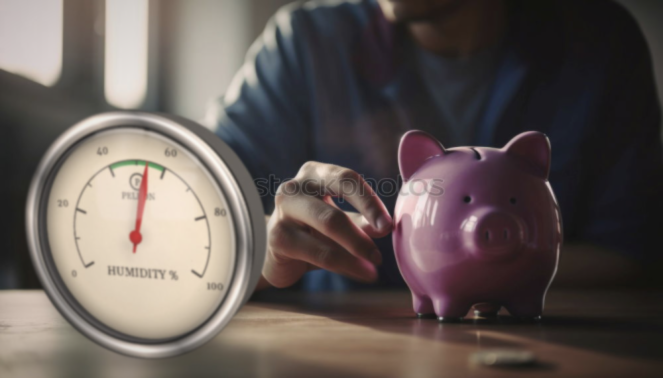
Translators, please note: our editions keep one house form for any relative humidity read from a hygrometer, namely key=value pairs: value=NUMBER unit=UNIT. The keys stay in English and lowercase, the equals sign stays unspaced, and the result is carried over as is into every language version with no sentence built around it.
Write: value=55 unit=%
